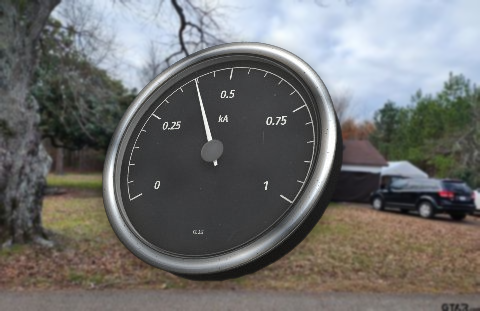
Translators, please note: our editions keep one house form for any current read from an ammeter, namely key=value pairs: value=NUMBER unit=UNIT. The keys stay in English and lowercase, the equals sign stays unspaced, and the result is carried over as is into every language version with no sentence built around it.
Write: value=0.4 unit=kA
